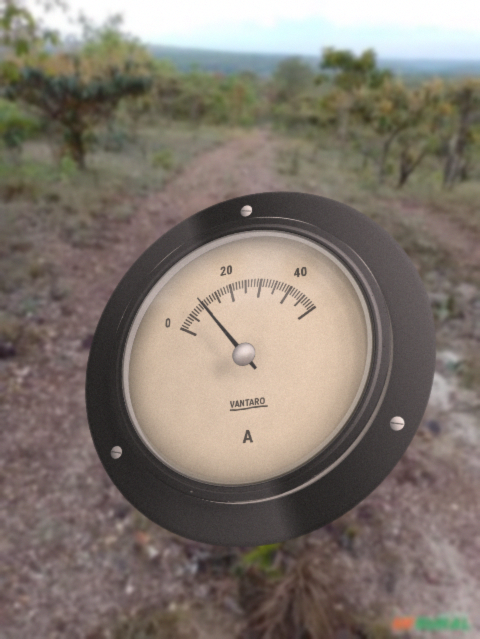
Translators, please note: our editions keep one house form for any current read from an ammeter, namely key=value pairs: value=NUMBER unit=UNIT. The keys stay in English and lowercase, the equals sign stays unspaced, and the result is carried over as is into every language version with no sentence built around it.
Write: value=10 unit=A
